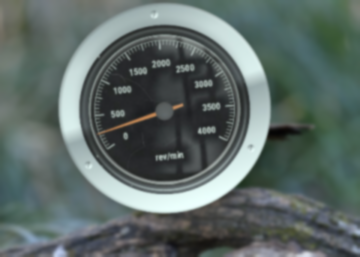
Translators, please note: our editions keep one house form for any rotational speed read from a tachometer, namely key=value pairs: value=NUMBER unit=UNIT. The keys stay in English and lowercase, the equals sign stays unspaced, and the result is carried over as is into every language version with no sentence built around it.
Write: value=250 unit=rpm
